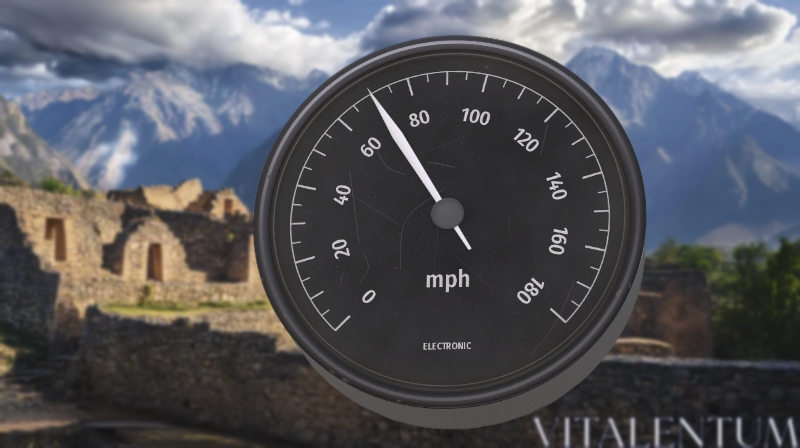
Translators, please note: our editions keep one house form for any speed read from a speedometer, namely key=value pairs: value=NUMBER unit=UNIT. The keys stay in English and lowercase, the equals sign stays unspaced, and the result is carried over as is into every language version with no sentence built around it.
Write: value=70 unit=mph
